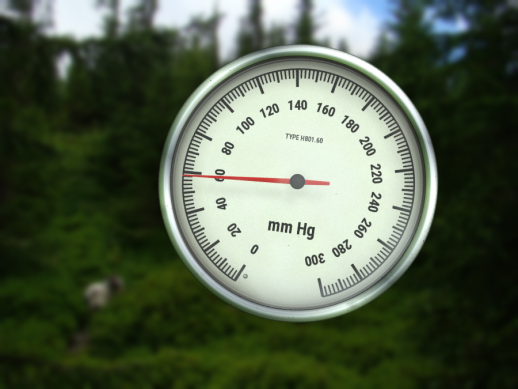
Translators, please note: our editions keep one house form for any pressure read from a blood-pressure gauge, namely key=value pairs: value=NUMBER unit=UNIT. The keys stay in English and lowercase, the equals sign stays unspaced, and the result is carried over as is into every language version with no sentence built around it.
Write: value=58 unit=mmHg
